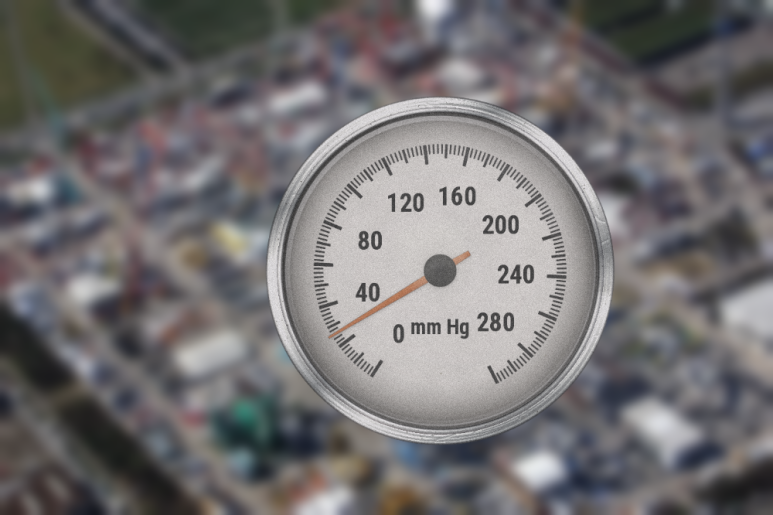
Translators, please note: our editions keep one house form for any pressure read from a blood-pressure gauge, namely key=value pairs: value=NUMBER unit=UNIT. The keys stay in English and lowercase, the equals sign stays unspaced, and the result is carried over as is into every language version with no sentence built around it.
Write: value=26 unit=mmHg
